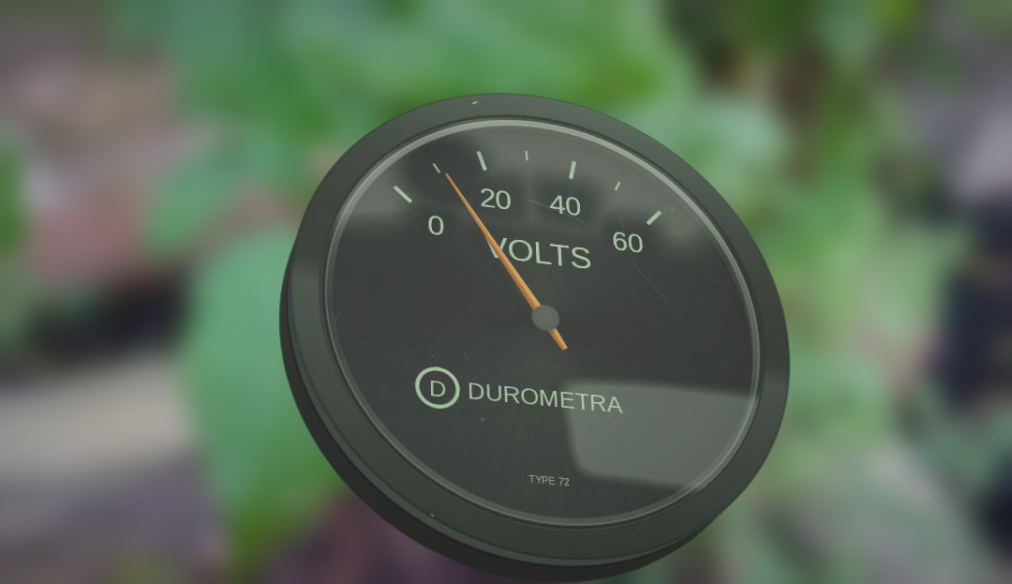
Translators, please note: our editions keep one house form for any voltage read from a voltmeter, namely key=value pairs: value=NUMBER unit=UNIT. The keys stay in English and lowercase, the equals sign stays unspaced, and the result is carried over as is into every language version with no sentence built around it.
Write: value=10 unit=V
